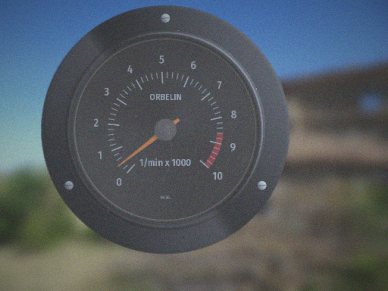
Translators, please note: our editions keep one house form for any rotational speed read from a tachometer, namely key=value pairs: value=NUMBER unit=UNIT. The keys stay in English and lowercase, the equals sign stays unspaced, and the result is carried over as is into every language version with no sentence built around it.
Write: value=400 unit=rpm
